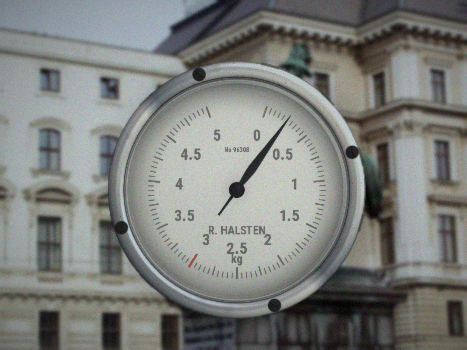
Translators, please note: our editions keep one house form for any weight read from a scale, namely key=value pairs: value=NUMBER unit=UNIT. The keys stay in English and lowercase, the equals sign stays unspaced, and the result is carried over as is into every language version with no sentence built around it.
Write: value=0.25 unit=kg
